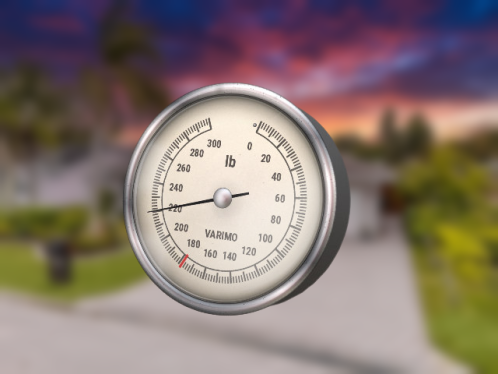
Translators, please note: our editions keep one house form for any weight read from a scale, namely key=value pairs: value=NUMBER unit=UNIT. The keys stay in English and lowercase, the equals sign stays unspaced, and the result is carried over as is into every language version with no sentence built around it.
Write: value=220 unit=lb
